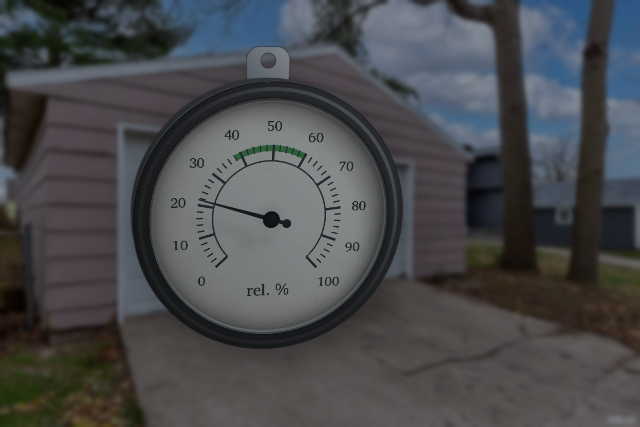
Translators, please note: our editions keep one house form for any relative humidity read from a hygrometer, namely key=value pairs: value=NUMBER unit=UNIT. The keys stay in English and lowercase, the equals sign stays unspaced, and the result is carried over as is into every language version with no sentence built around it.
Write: value=22 unit=%
